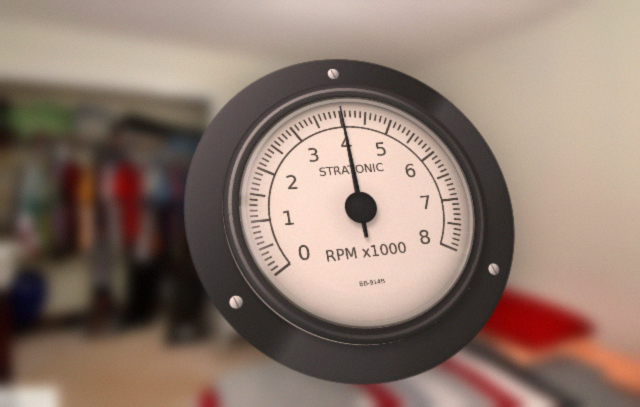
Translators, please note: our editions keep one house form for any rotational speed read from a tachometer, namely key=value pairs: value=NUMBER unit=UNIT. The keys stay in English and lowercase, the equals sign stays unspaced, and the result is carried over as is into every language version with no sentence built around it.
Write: value=4000 unit=rpm
